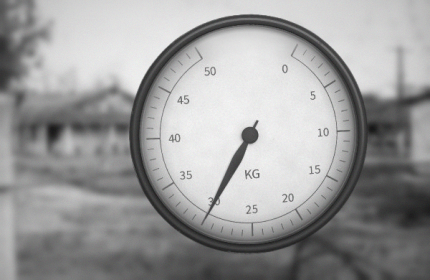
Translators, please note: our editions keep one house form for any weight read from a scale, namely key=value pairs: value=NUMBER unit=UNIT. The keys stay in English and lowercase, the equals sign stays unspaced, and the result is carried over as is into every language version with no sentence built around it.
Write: value=30 unit=kg
